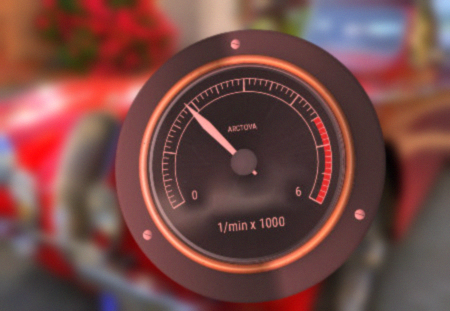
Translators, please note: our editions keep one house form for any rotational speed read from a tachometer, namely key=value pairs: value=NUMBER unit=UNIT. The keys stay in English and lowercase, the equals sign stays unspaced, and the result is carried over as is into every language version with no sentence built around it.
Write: value=1900 unit=rpm
